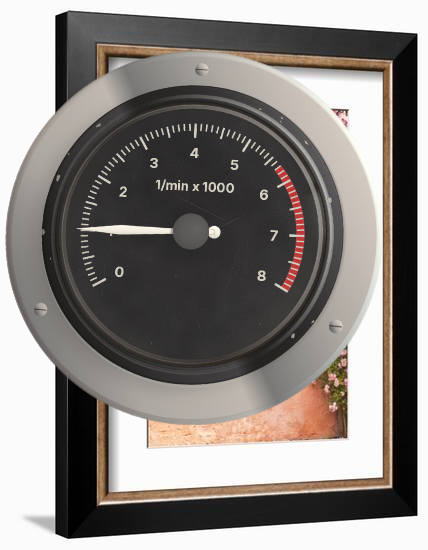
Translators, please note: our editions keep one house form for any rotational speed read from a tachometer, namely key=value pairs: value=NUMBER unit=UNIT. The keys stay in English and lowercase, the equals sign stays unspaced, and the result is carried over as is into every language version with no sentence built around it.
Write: value=1000 unit=rpm
